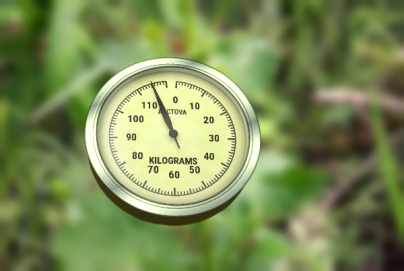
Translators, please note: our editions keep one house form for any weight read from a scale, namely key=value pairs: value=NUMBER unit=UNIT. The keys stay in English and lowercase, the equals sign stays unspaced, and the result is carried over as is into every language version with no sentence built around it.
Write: value=115 unit=kg
